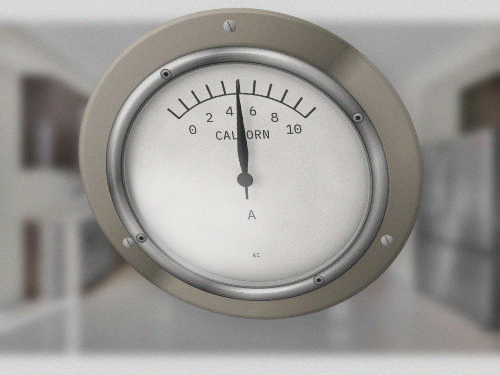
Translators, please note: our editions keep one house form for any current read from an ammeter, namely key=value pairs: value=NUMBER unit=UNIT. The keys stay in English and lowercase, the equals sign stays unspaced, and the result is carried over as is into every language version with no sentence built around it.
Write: value=5 unit=A
